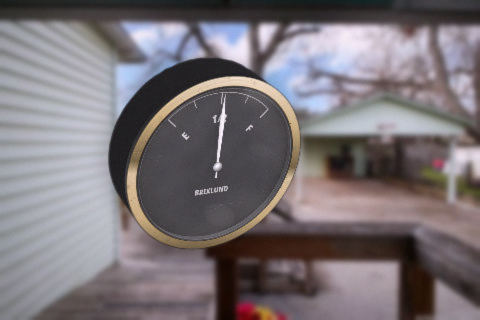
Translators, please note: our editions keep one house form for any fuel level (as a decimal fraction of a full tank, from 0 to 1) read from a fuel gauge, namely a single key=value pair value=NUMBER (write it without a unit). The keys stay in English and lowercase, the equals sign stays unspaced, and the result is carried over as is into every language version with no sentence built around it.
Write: value=0.5
